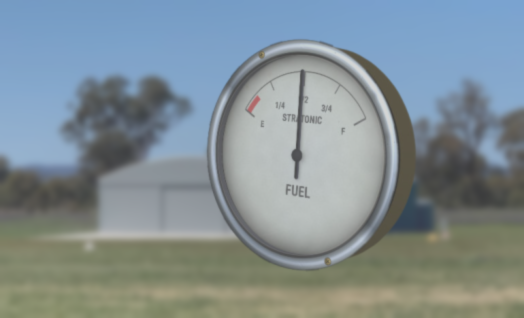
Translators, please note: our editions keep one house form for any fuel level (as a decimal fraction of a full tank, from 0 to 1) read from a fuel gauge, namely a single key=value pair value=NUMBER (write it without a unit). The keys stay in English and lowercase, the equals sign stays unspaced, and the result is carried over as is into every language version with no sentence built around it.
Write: value=0.5
